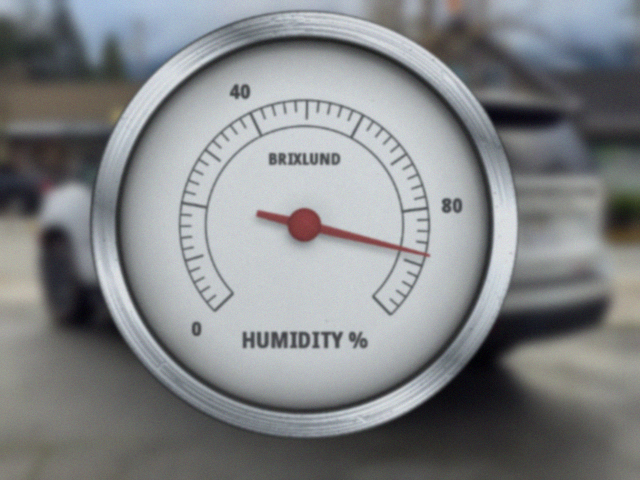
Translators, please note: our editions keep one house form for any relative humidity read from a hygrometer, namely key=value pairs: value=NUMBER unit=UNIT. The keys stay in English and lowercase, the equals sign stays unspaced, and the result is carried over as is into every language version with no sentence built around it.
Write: value=88 unit=%
